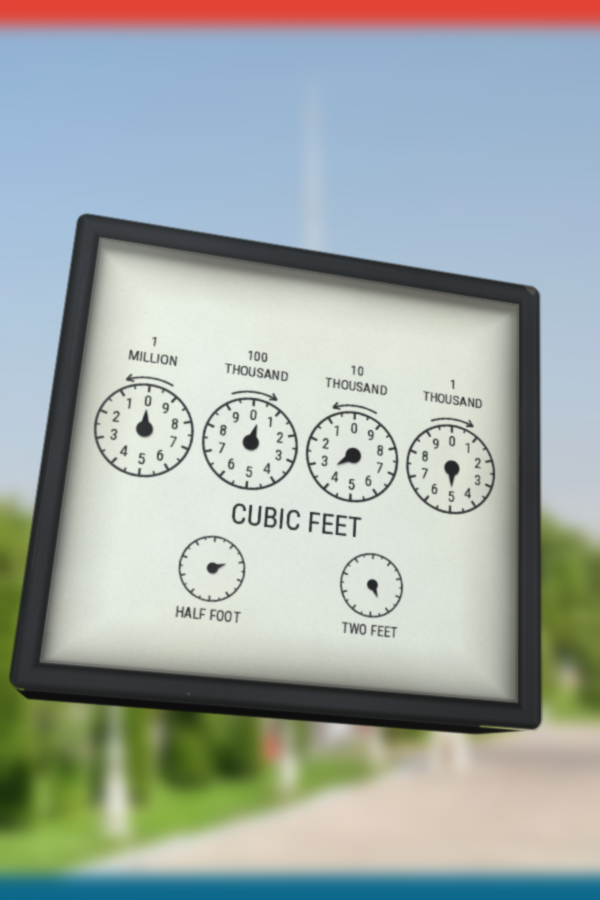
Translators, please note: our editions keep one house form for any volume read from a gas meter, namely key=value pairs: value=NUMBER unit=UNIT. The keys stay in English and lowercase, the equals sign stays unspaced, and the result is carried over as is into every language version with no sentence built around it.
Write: value=3500 unit=ft³
